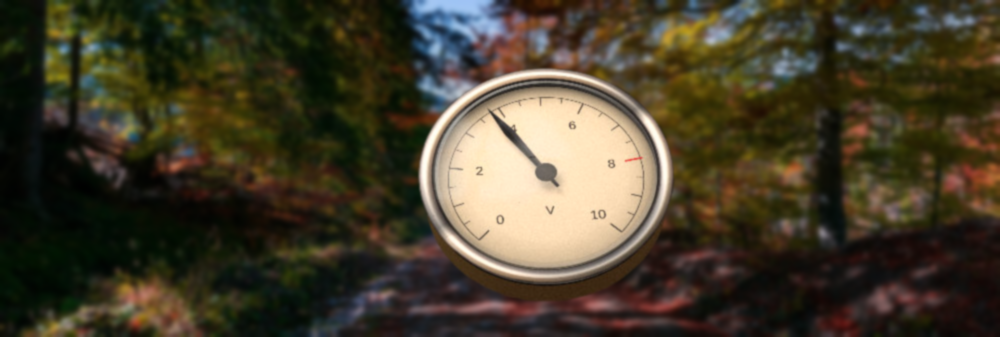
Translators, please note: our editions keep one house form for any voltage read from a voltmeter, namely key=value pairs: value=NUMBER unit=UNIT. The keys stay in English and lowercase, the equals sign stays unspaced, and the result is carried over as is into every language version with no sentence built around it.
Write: value=3.75 unit=V
